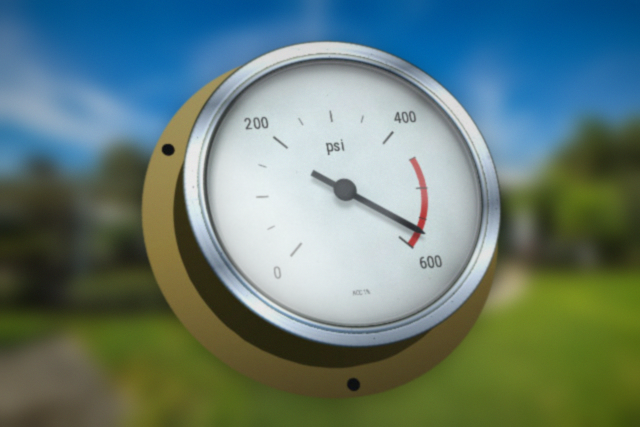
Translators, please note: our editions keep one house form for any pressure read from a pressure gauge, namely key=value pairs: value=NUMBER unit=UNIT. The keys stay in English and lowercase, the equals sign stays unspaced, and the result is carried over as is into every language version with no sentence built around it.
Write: value=575 unit=psi
